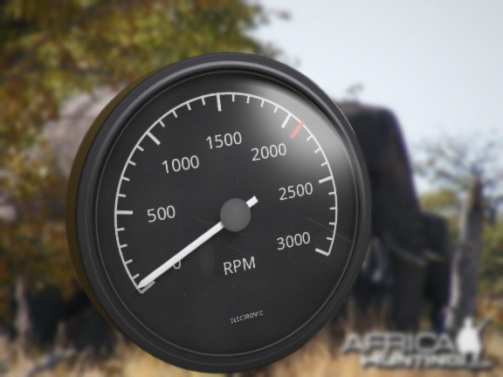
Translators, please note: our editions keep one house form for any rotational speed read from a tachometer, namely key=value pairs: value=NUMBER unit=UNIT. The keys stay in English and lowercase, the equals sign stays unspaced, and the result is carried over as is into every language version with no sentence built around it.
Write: value=50 unit=rpm
